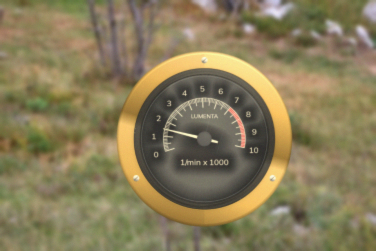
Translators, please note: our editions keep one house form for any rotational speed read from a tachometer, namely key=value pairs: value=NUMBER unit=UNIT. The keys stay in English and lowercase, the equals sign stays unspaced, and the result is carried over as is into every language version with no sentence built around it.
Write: value=1500 unit=rpm
